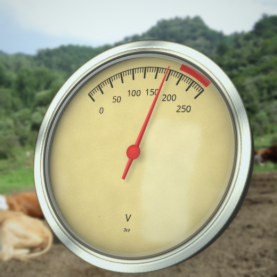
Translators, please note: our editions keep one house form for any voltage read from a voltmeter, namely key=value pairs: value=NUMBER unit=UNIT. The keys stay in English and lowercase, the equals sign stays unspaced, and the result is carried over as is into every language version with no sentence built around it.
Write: value=175 unit=V
